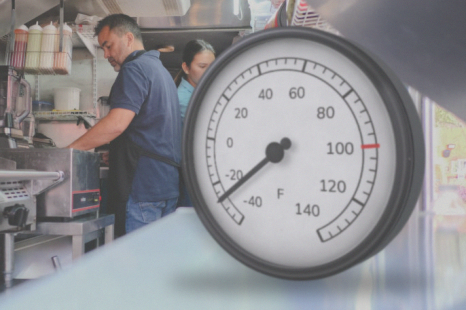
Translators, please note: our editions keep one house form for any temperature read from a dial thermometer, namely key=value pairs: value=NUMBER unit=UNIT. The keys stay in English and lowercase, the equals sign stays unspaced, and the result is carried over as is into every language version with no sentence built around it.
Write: value=-28 unit=°F
